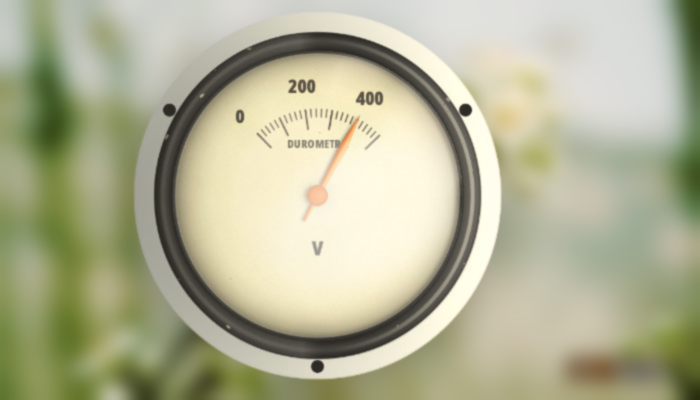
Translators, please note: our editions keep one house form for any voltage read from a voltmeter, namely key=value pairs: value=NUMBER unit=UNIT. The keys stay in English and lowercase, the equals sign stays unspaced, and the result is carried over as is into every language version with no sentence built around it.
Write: value=400 unit=V
